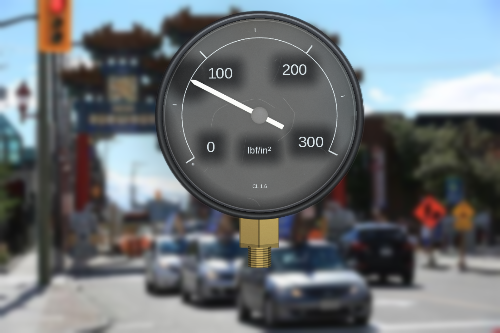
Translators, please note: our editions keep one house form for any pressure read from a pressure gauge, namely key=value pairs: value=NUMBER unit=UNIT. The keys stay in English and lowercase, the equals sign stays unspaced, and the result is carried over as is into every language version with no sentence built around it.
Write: value=75 unit=psi
